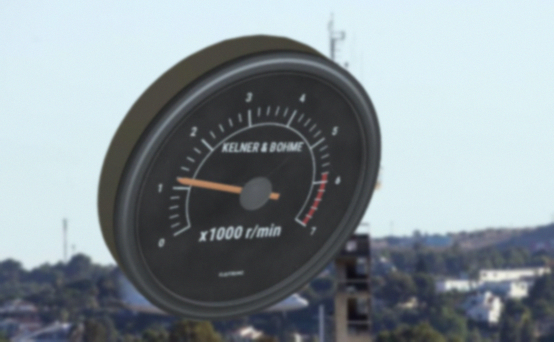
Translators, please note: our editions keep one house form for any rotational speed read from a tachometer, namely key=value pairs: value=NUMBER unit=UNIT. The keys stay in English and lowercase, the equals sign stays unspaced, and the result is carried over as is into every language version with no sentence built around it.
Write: value=1200 unit=rpm
